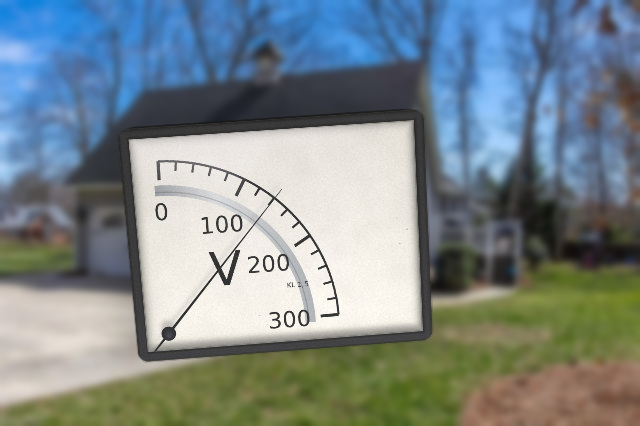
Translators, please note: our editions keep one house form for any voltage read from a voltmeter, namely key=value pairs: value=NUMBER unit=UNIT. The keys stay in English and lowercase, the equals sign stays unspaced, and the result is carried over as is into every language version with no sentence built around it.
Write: value=140 unit=V
